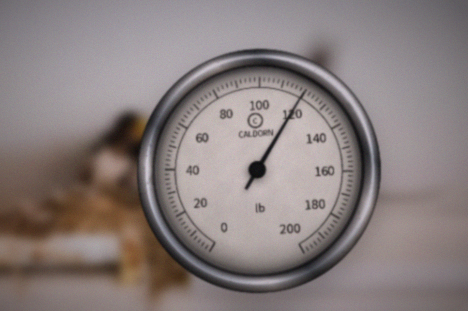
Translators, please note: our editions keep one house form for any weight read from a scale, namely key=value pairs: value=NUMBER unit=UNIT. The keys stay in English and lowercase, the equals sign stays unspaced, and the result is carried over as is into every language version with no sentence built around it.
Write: value=120 unit=lb
